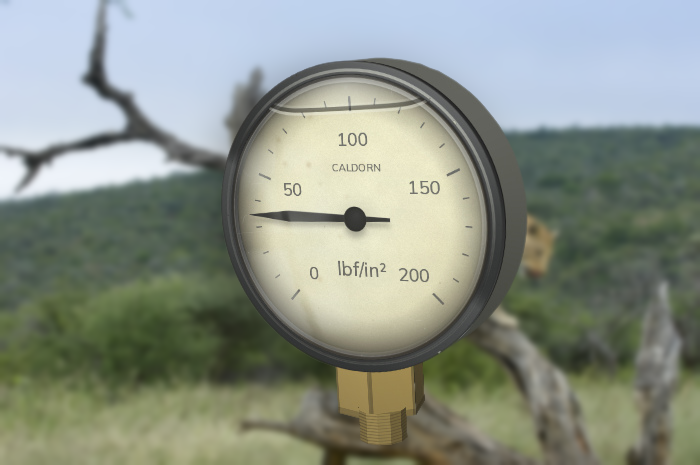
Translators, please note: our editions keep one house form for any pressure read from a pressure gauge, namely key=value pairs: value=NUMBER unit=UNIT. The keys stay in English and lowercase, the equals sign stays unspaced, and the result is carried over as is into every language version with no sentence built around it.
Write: value=35 unit=psi
